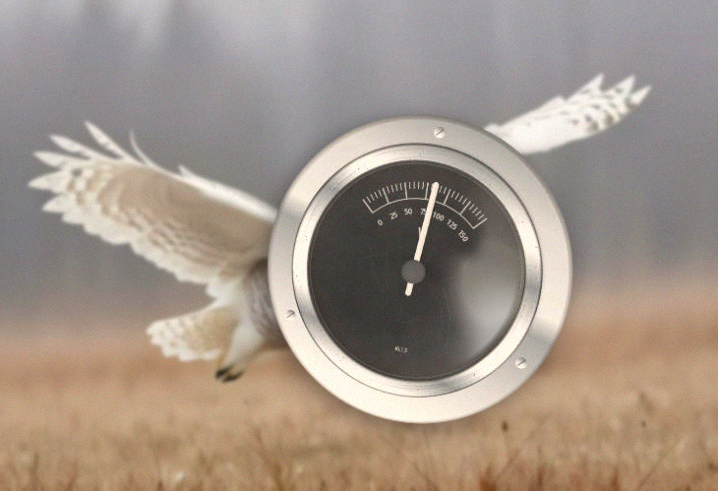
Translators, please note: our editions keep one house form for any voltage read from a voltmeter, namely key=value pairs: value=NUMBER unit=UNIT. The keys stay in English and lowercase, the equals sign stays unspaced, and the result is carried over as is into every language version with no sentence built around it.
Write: value=85 unit=V
